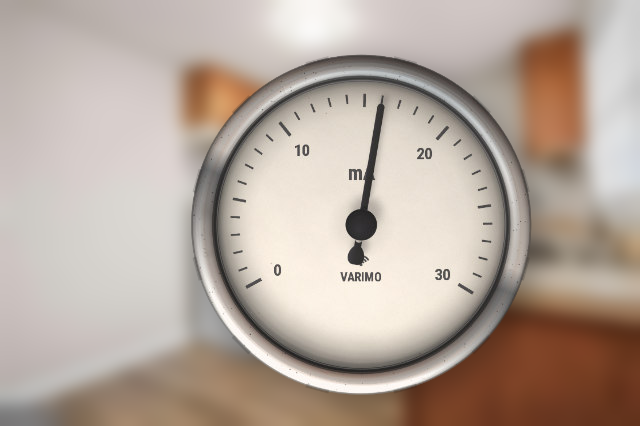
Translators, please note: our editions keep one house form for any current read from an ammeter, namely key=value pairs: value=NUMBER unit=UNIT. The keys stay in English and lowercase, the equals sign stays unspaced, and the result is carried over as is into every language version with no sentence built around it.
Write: value=16 unit=mA
